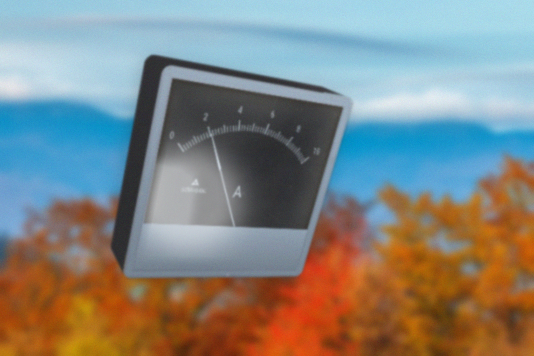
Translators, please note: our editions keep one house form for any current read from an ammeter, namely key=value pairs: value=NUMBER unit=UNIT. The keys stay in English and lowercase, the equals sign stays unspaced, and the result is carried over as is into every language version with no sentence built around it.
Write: value=2 unit=A
